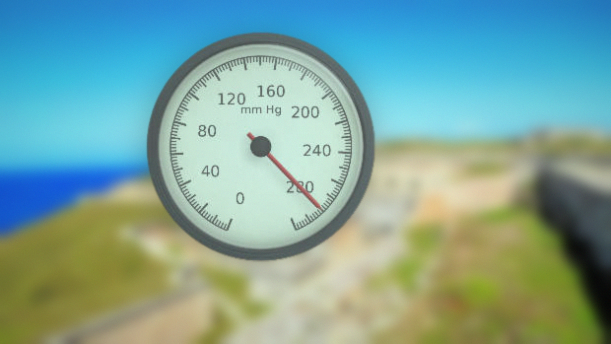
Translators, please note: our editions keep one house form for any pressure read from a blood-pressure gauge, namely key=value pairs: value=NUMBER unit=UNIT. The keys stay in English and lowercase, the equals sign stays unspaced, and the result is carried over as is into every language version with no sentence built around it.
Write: value=280 unit=mmHg
